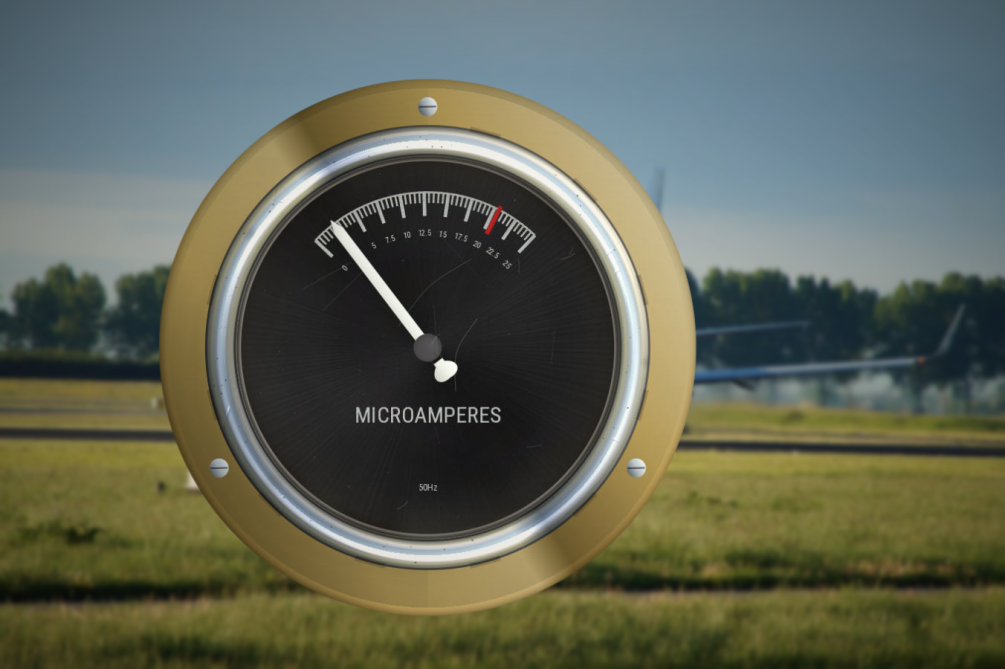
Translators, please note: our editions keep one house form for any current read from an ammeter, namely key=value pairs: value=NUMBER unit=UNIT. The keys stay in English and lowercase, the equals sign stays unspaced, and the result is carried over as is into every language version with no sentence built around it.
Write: value=2.5 unit=µA
